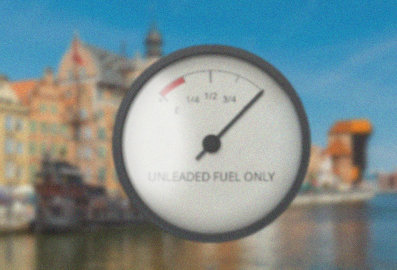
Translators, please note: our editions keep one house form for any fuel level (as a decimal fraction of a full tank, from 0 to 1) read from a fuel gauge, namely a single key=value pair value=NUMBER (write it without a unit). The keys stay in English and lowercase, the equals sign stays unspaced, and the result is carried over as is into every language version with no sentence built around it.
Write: value=1
